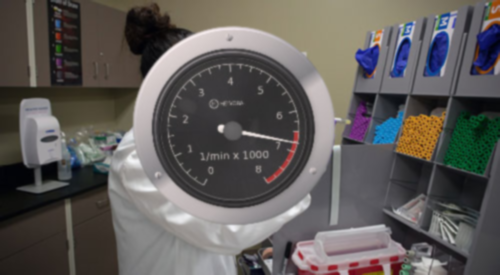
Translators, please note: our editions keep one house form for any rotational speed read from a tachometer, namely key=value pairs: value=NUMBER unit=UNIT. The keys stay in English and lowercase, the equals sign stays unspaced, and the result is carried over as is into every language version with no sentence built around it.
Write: value=6750 unit=rpm
